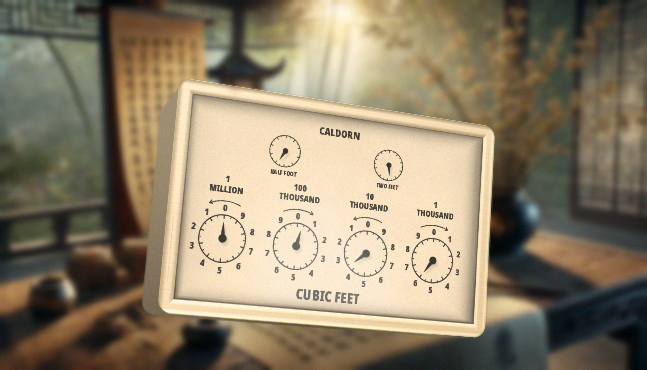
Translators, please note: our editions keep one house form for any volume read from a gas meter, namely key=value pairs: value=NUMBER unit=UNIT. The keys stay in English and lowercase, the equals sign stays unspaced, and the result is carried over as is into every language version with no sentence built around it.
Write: value=3600 unit=ft³
